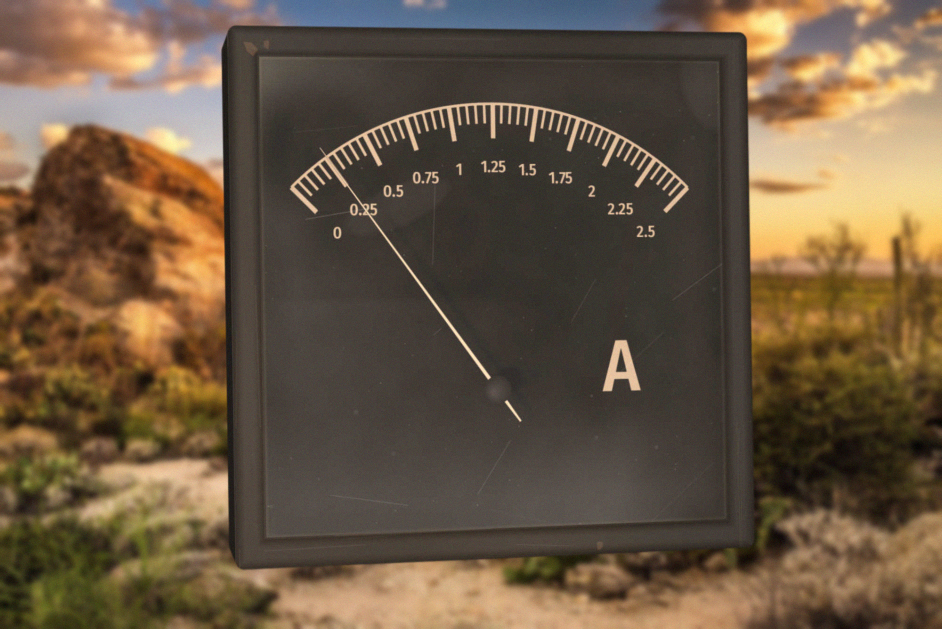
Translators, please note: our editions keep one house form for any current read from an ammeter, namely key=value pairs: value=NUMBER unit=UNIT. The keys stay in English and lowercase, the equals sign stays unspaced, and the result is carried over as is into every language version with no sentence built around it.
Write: value=0.25 unit=A
